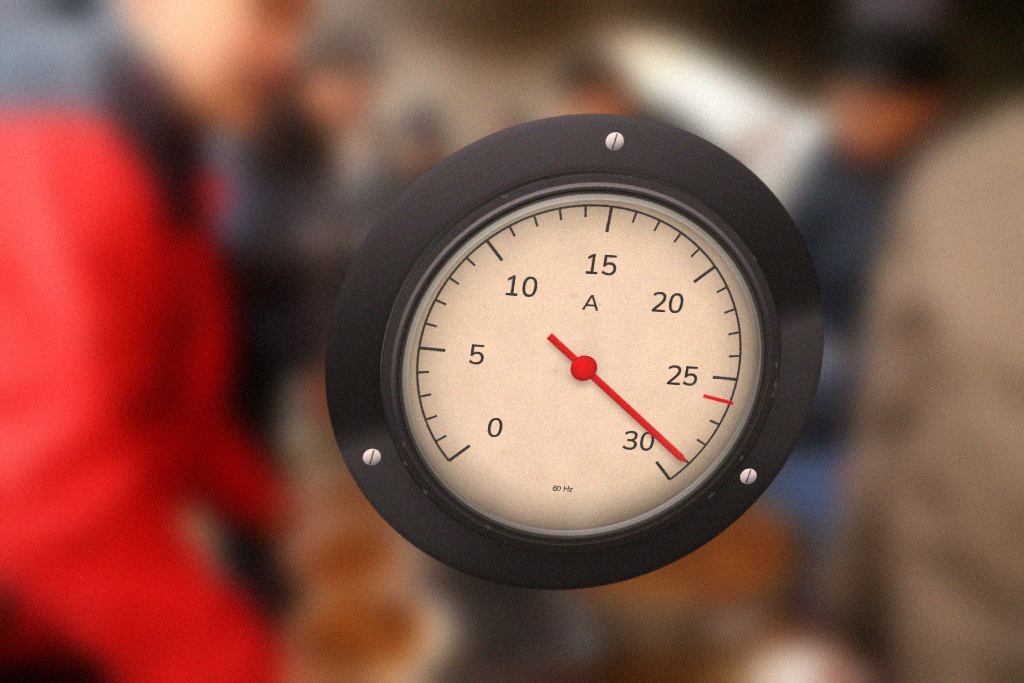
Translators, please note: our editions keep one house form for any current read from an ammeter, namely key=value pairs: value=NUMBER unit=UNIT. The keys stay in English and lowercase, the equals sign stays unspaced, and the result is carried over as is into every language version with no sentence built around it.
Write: value=29 unit=A
